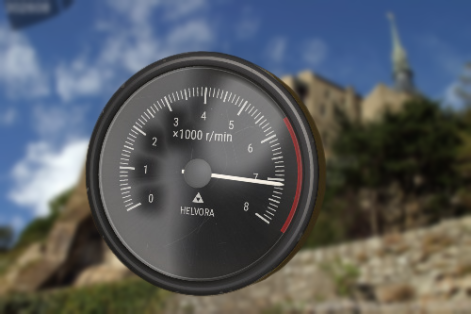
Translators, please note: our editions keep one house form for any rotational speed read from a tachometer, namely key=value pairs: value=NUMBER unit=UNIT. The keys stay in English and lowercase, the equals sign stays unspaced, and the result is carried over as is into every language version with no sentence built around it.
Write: value=7100 unit=rpm
